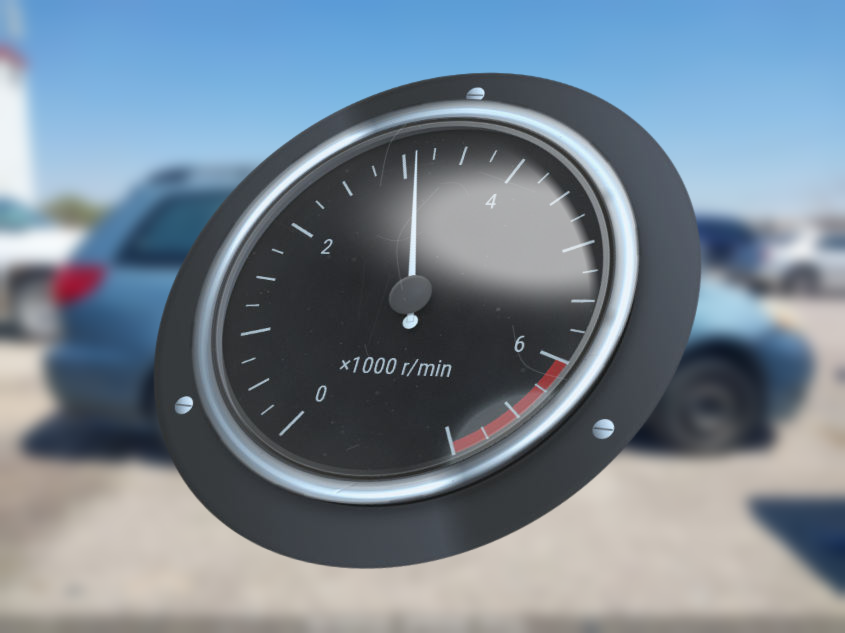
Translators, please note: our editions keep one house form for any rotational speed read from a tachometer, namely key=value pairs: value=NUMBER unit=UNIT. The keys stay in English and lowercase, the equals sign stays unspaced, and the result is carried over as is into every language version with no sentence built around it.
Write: value=3125 unit=rpm
